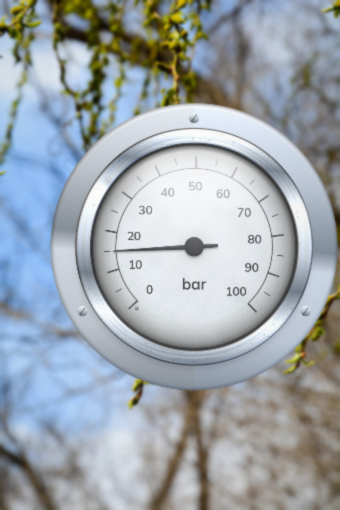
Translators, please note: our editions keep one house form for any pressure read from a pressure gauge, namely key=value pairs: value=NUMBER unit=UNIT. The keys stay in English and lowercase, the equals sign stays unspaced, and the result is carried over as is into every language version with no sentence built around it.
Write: value=15 unit=bar
